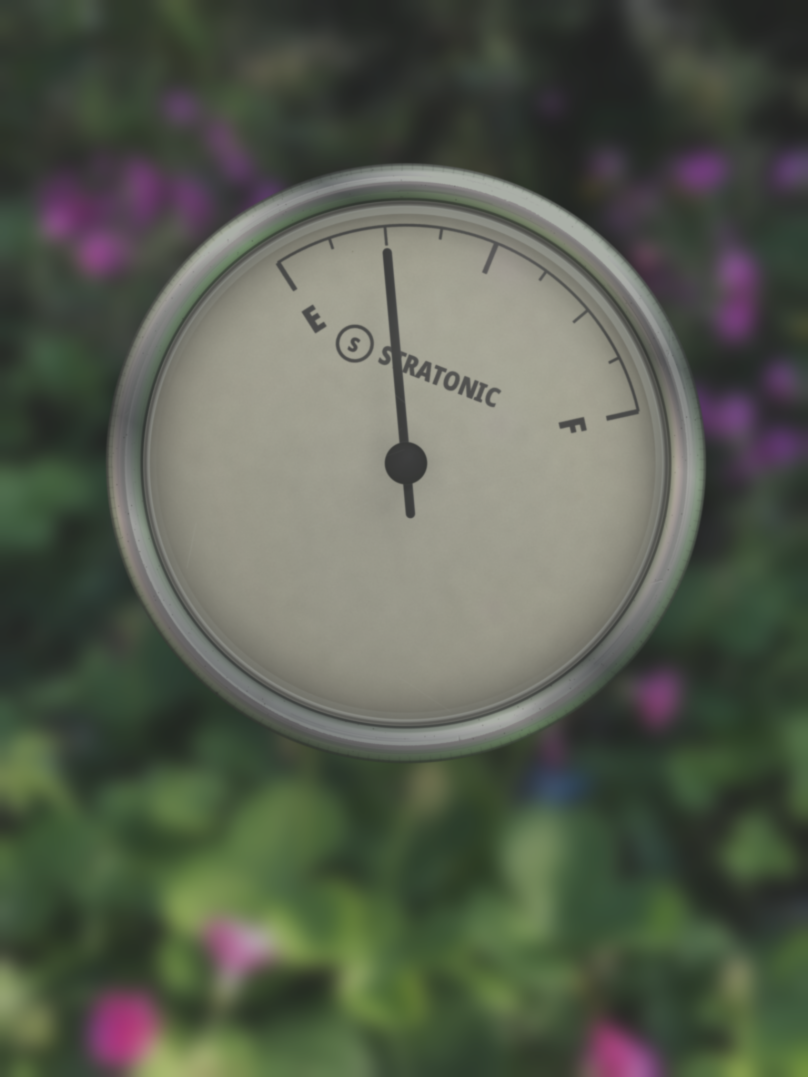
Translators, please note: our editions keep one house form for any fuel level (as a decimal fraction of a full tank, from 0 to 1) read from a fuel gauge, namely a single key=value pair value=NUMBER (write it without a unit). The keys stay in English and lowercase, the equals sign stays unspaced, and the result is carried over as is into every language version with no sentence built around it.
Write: value=0.25
